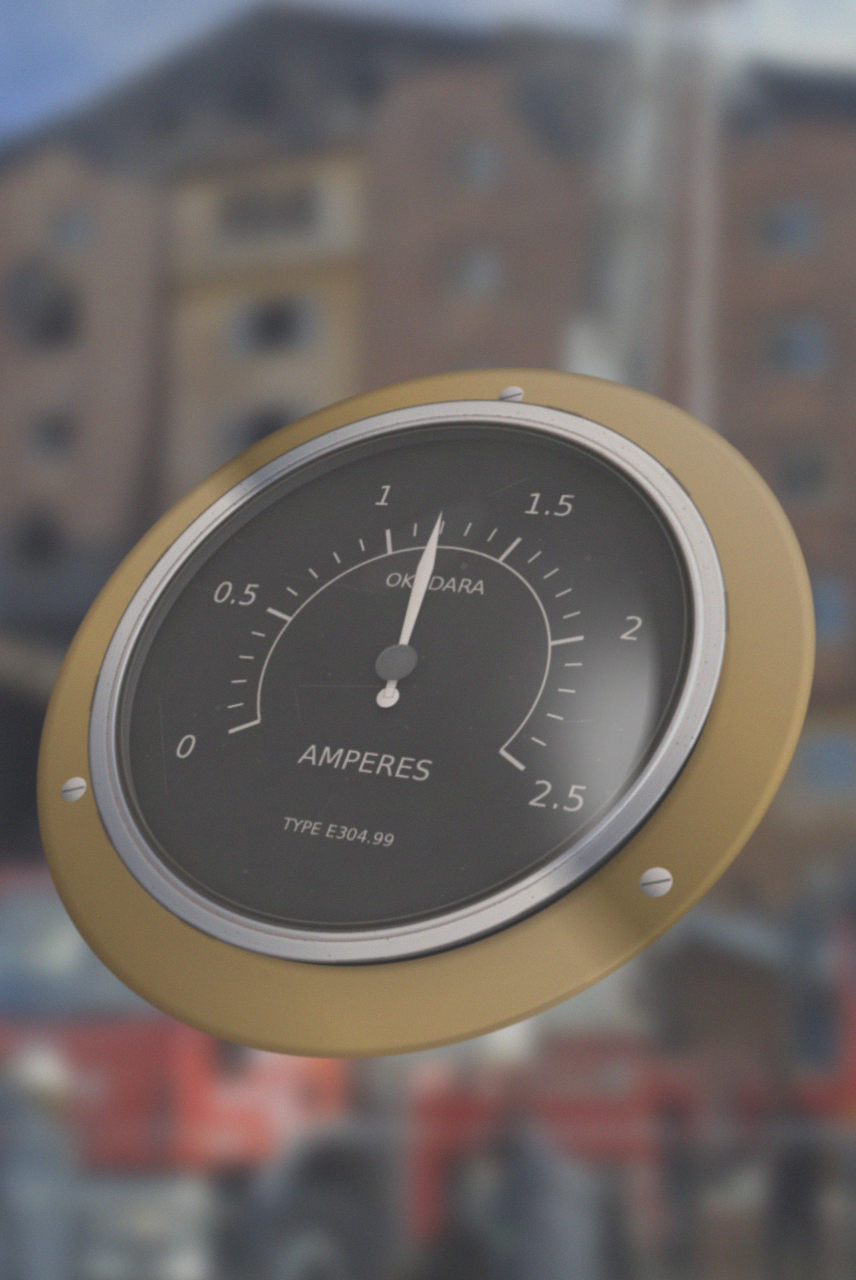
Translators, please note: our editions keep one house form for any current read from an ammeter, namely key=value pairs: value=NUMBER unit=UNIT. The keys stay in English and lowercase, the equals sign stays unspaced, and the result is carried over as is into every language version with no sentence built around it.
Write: value=1.2 unit=A
